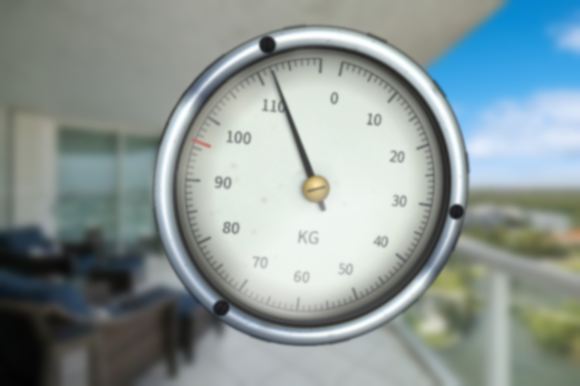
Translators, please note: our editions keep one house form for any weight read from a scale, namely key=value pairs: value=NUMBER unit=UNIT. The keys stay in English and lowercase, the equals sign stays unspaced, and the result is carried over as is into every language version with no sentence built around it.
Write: value=112 unit=kg
